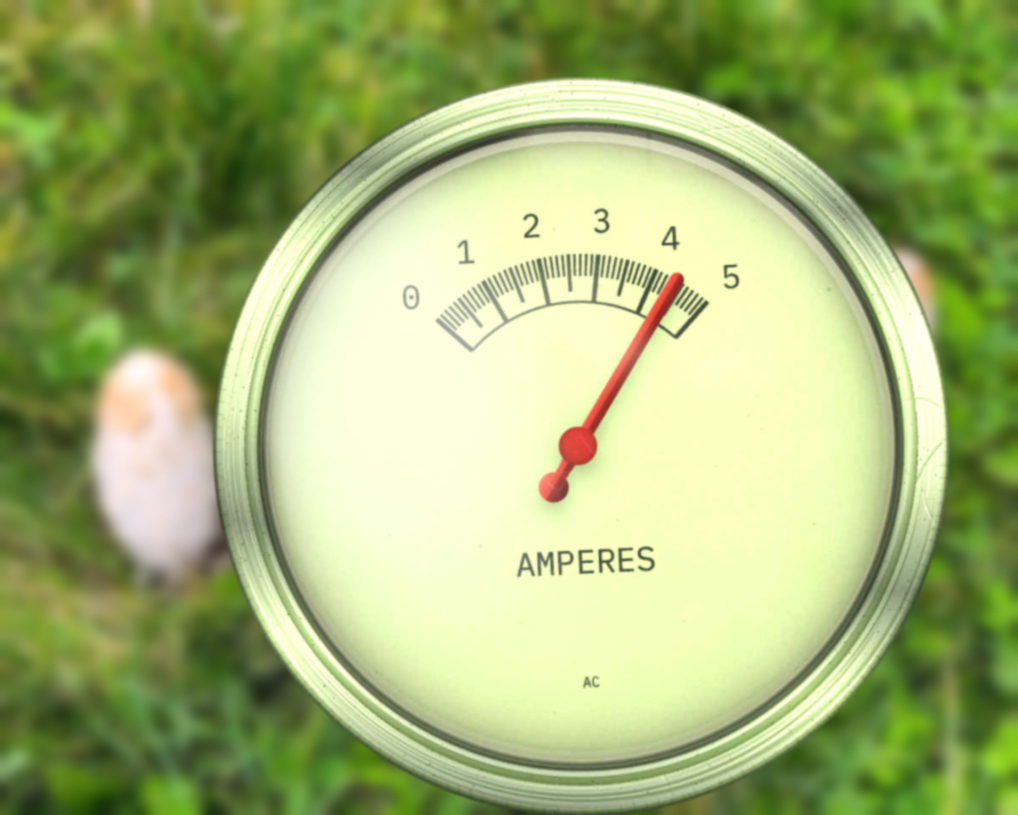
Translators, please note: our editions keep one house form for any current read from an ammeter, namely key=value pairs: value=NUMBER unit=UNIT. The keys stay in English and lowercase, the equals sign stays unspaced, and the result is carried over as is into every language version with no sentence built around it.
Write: value=4.4 unit=A
